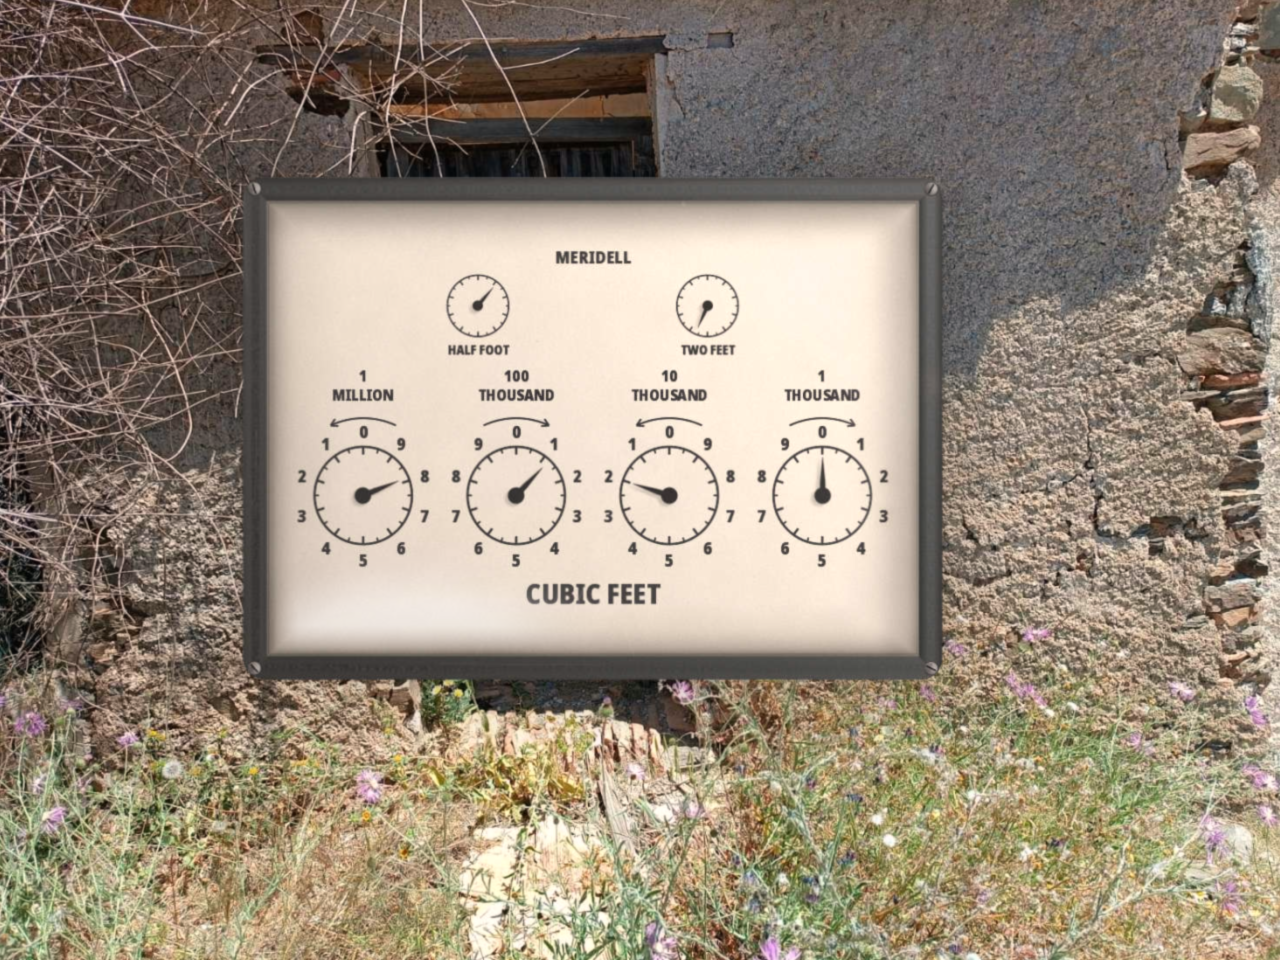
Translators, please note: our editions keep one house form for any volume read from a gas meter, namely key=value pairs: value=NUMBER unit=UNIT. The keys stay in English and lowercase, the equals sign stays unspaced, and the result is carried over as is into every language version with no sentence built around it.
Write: value=812000 unit=ft³
